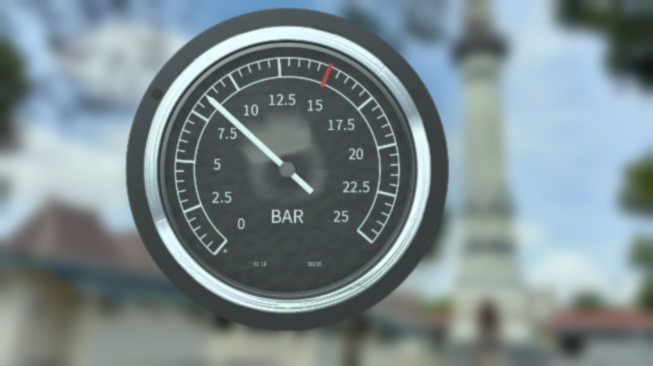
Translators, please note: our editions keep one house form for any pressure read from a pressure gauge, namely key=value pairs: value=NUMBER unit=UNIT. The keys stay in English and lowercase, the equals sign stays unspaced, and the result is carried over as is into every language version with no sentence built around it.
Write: value=8.5 unit=bar
